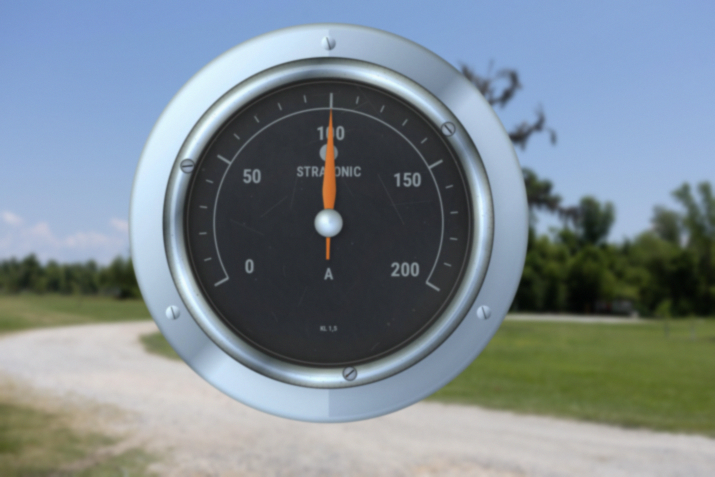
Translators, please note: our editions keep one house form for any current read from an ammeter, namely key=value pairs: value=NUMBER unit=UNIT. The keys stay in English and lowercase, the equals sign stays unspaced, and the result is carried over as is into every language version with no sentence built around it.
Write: value=100 unit=A
